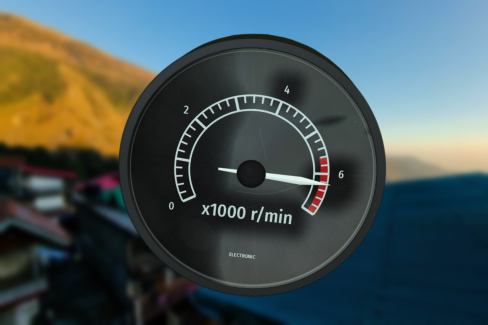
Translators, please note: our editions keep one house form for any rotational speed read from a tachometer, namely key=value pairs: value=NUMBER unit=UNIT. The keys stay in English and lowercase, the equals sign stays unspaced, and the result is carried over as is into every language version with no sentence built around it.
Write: value=6200 unit=rpm
